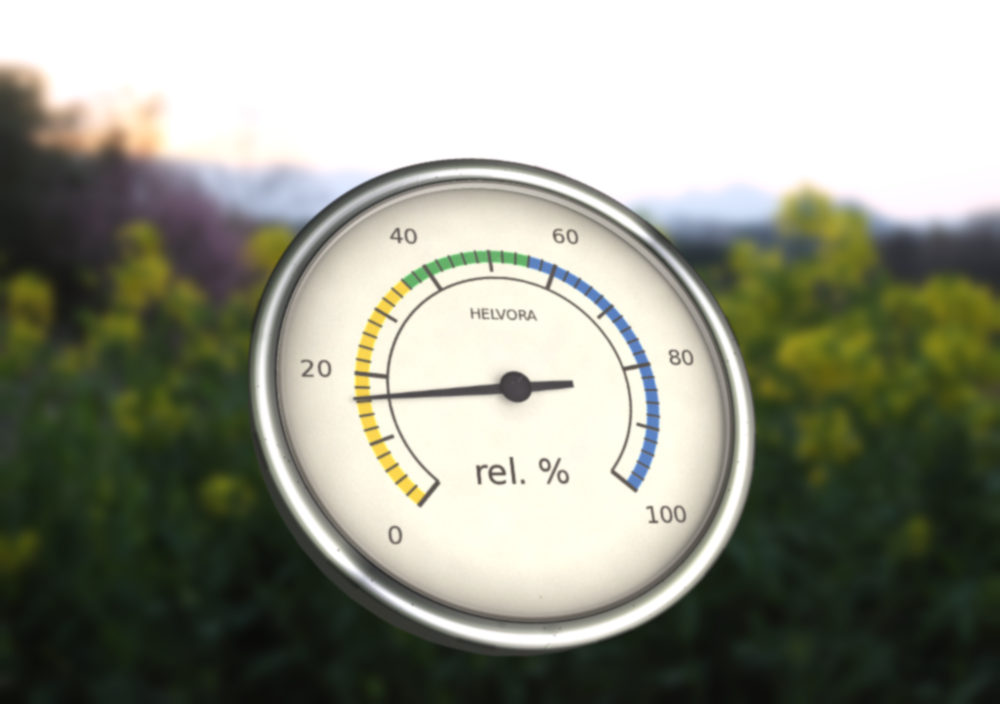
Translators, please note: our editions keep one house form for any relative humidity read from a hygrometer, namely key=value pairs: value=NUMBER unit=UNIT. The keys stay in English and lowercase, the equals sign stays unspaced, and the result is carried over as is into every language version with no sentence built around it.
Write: value=16 unit=%
